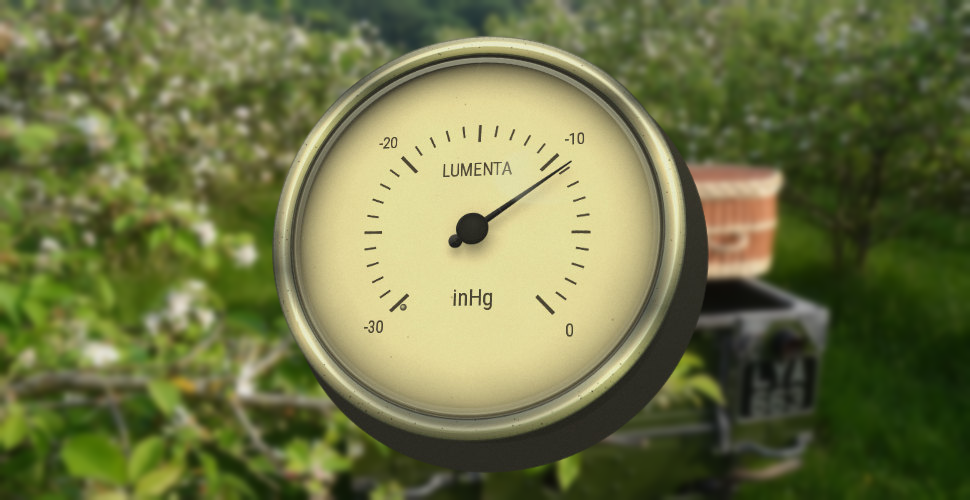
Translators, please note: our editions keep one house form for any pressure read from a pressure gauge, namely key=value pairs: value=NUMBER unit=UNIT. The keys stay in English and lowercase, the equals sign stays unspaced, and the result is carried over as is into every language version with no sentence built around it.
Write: value=-9 unit=inHg
